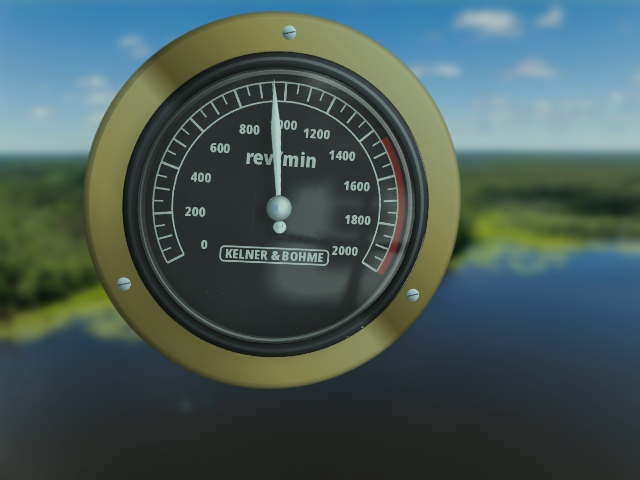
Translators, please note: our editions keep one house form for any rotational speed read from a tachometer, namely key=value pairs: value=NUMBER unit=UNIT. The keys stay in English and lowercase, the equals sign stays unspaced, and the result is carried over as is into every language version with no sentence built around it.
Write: value=950 unit=rpm
